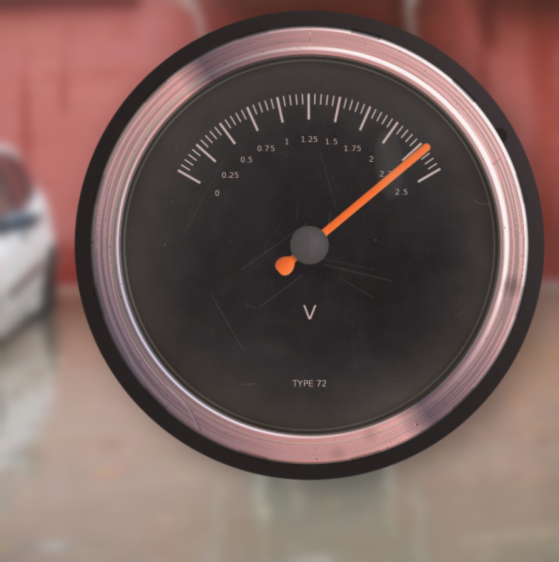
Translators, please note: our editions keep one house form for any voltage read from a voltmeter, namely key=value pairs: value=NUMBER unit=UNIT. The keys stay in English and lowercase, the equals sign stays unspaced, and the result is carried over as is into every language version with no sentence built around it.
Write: value=2.3 unit=V
